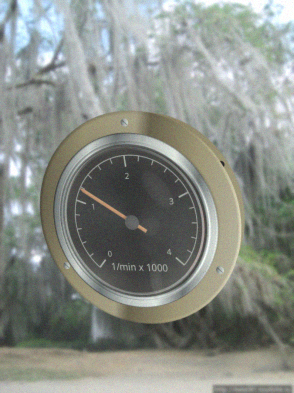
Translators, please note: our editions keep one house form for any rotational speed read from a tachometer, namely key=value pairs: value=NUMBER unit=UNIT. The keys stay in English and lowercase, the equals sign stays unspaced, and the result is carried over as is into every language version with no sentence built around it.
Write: value=1200 unit=rpm
